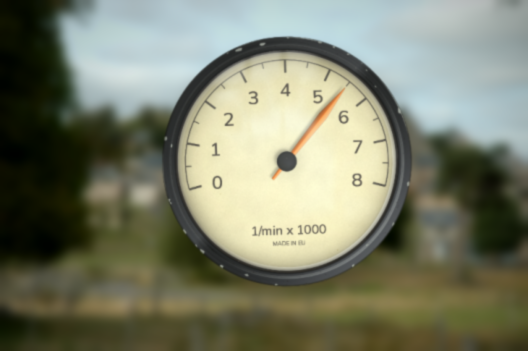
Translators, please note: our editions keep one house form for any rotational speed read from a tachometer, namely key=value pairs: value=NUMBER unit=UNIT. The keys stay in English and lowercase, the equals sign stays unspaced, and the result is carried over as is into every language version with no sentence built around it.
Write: value=5500 unit=rpm
